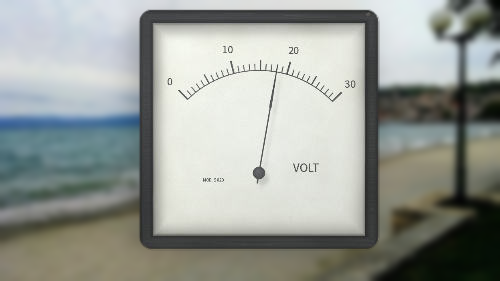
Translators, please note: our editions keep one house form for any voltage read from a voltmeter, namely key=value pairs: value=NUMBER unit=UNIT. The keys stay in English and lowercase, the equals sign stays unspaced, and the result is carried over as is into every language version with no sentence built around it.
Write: value=18 unit=V
